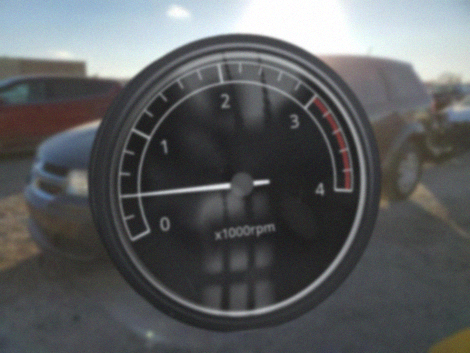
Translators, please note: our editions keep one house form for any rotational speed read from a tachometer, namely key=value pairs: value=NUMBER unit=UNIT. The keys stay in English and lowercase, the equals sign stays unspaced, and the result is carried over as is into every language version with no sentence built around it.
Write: value=400 unit=rpm
